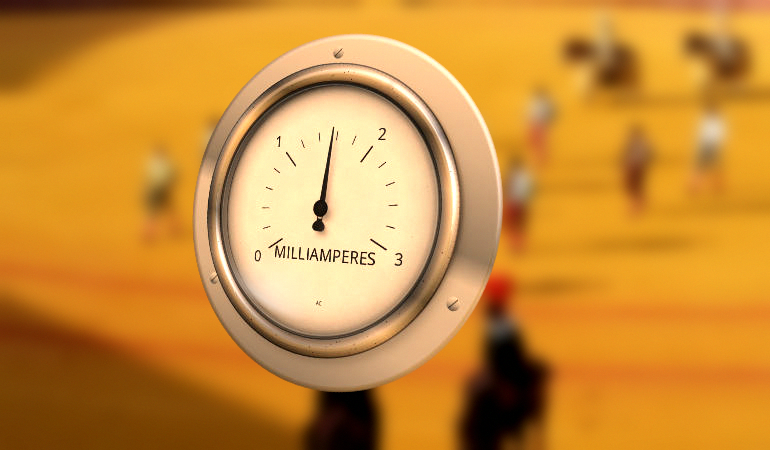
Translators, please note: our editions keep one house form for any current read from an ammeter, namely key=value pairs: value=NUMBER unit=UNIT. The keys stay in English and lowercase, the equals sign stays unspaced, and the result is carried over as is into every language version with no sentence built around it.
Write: value=1.6 unit=mA
